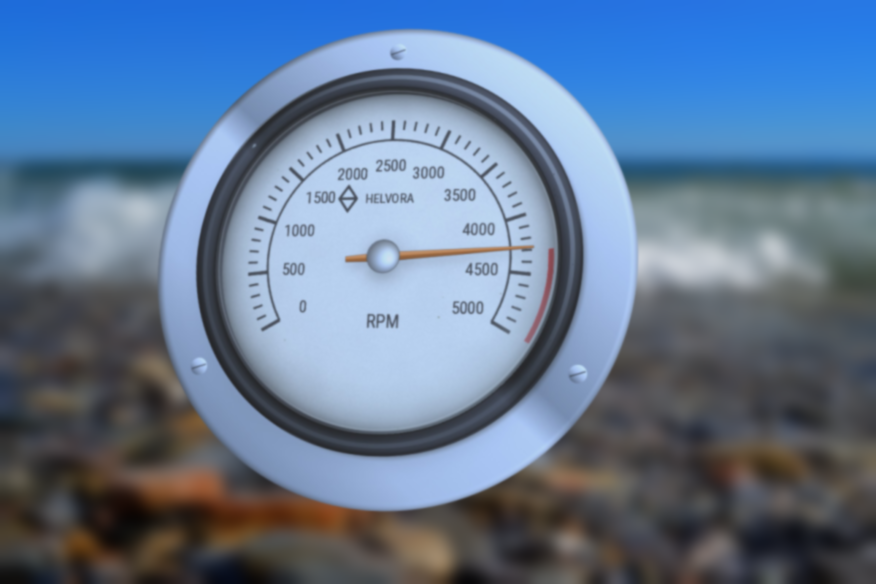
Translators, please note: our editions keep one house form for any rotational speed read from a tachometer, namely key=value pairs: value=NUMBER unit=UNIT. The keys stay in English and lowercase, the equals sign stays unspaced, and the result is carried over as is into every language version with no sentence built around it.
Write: value=4300 unit=rpm
